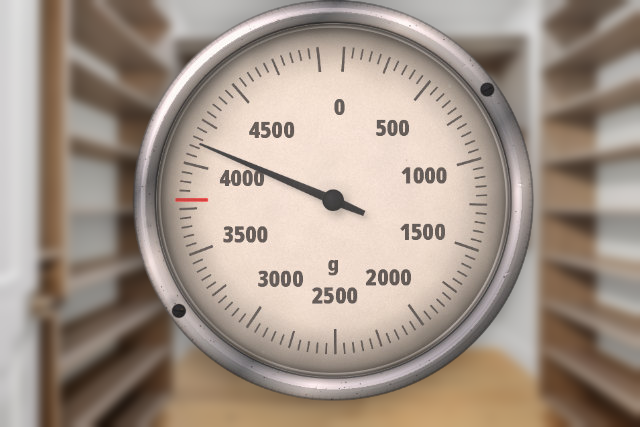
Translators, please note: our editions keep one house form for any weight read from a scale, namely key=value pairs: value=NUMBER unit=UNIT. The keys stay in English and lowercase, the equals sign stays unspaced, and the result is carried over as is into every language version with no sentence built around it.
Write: value=4125 unit=g
